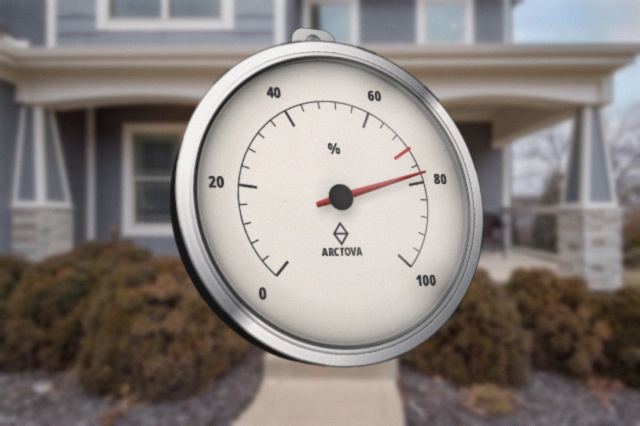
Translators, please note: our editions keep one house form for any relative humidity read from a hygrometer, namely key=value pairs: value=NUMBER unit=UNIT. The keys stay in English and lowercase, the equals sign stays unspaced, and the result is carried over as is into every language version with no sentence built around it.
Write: value=78 unit=%
